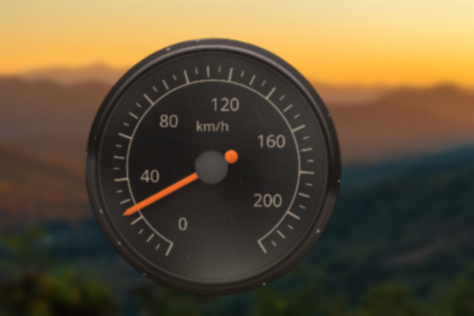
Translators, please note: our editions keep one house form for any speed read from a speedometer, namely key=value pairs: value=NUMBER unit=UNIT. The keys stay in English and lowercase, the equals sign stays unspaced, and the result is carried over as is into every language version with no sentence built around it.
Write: value=25 unit=km/h
